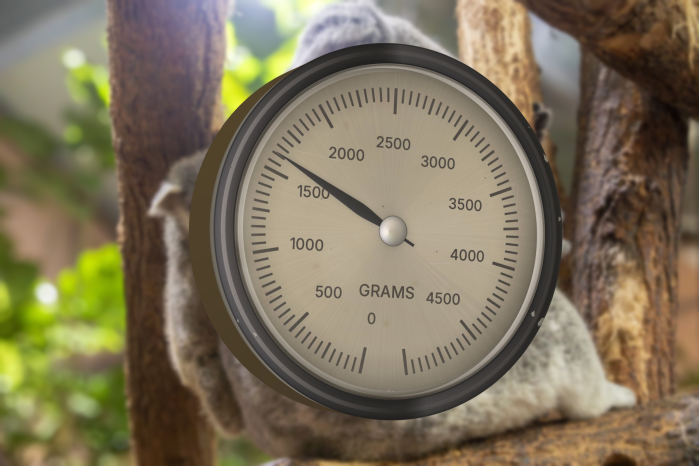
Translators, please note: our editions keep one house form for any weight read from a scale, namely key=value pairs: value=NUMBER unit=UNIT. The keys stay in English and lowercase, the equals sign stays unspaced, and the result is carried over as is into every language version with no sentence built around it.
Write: value=1600 unit=g
